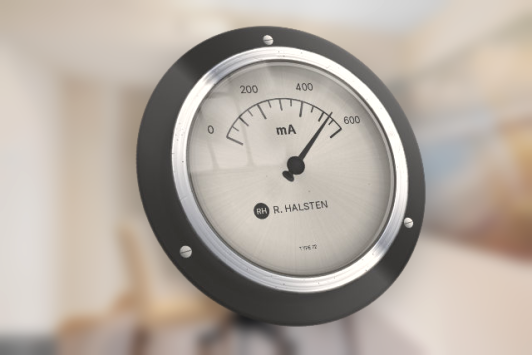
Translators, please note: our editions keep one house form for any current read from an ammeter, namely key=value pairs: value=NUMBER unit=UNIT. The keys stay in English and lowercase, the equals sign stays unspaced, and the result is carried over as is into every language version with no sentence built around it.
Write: value=525 unit=mA
